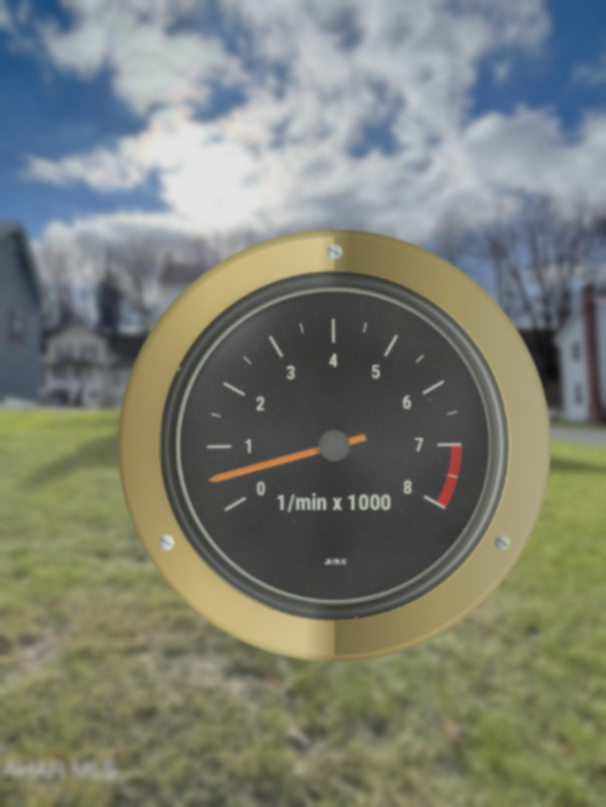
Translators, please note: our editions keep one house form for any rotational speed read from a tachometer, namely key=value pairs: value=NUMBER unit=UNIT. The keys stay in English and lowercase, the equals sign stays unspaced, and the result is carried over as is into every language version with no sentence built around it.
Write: value=500 unit=rpm
